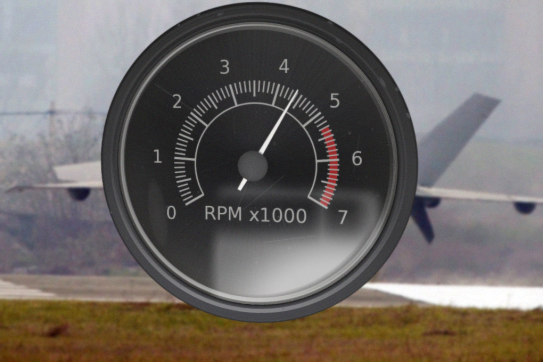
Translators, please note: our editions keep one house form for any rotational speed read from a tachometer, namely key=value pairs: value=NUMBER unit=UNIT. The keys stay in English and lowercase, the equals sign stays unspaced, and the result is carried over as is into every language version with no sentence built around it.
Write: value=4400 unit=rpm
